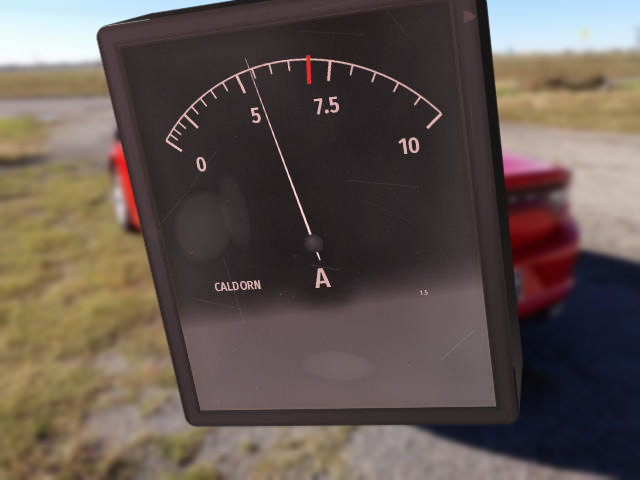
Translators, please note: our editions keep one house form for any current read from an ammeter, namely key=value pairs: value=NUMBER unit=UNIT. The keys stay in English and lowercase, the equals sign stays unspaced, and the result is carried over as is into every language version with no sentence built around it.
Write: value=5.5 unit=A
